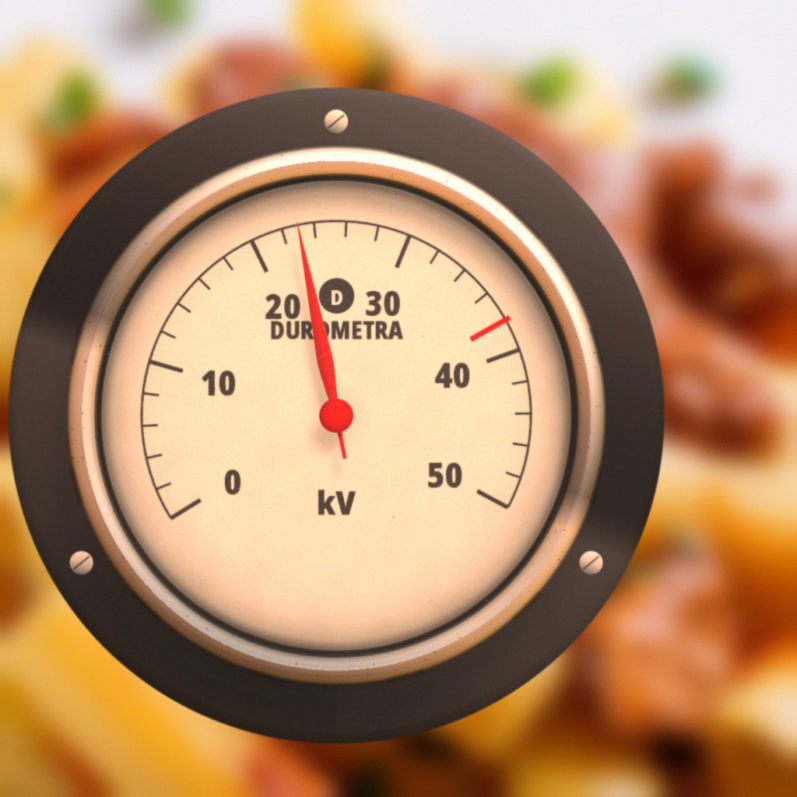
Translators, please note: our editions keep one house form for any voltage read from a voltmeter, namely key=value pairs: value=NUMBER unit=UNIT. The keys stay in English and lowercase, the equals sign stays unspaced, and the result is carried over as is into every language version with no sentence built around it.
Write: value=23 unit=kV
